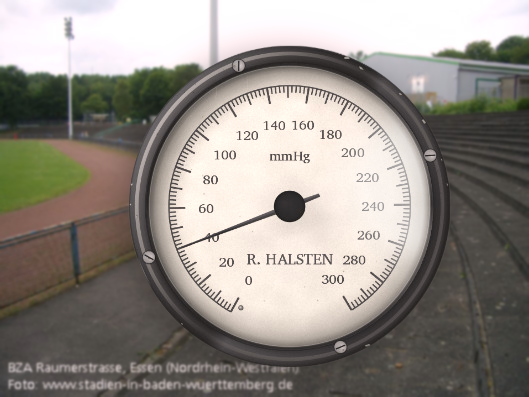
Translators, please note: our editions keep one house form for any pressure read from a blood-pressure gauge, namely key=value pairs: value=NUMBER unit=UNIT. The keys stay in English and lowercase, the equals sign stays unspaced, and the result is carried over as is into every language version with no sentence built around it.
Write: value=40 unit=mmHg
